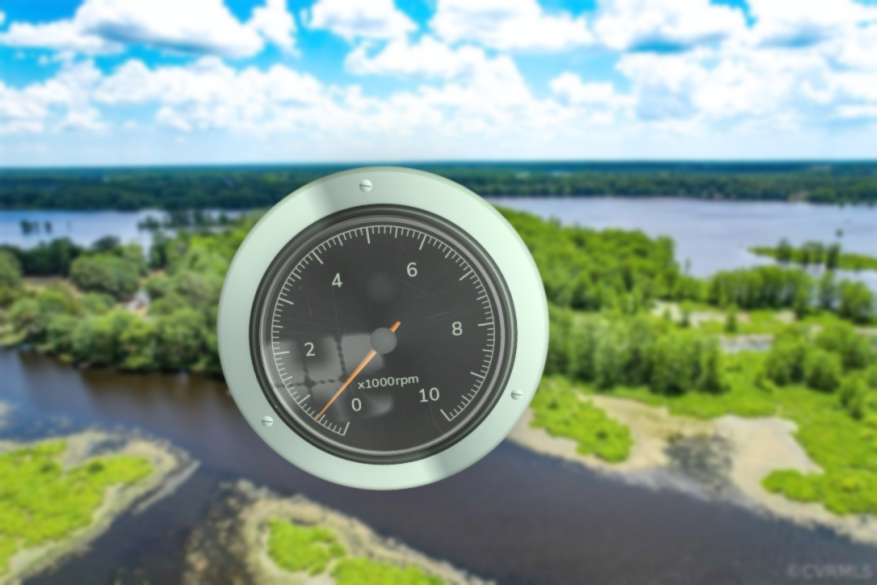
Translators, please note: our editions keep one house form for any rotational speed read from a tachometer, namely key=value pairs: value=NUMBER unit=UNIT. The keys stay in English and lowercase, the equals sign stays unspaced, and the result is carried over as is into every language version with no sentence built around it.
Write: value=600 unit=rpm
